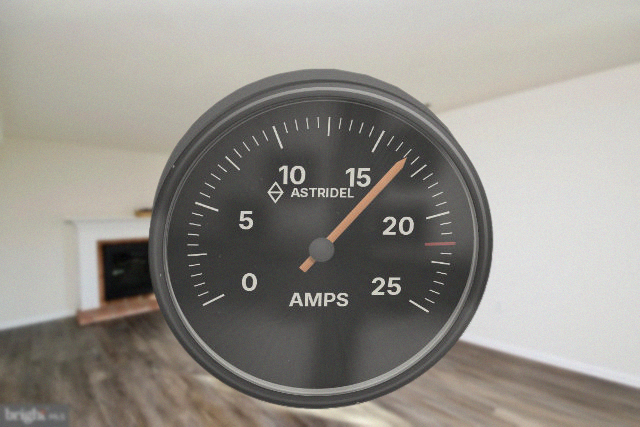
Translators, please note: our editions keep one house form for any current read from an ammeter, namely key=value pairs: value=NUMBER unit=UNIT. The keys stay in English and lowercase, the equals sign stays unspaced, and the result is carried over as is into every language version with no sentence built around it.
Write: value=16.5 unit=A
